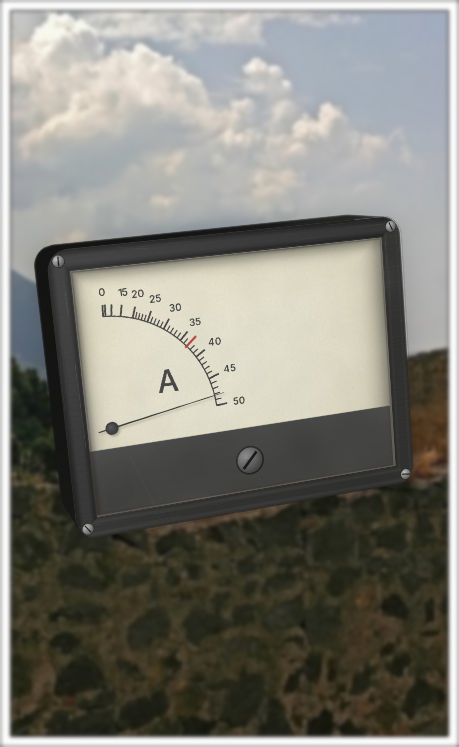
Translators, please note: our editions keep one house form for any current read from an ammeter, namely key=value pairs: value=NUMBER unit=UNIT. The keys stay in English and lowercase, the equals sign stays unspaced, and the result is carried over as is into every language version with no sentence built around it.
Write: value=48 unit=A
